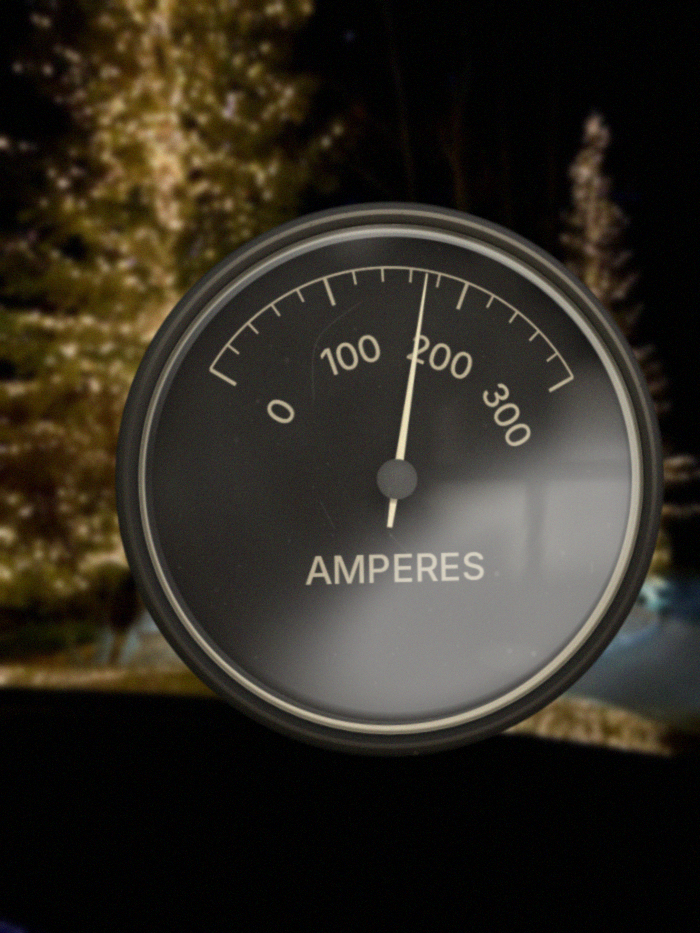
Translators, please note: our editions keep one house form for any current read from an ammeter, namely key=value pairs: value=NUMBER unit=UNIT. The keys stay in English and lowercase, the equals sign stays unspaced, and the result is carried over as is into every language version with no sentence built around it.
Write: value=170 unit=A
